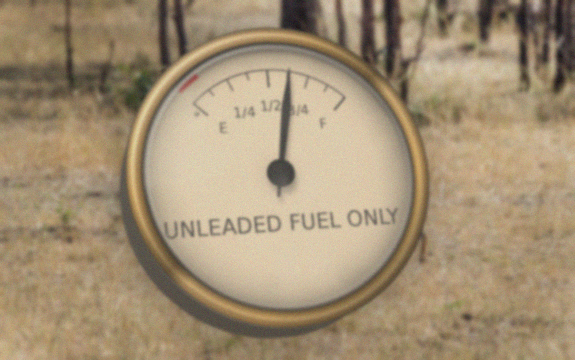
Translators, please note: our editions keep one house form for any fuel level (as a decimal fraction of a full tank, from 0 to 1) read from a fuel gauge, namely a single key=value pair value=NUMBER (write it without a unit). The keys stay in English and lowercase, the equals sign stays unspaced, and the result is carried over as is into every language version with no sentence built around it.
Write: value=0.625
